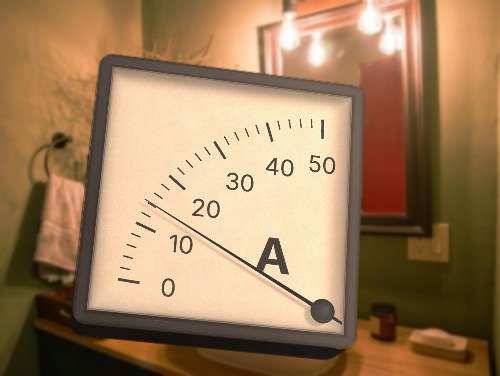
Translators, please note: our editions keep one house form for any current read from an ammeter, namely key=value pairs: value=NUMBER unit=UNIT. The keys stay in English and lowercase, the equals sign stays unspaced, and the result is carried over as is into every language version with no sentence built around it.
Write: value=14 unit=A
